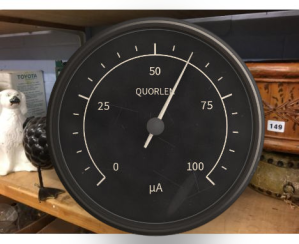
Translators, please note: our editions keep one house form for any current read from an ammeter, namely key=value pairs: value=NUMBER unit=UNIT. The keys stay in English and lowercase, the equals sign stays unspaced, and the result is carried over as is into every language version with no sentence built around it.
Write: value=60 unit=µA
